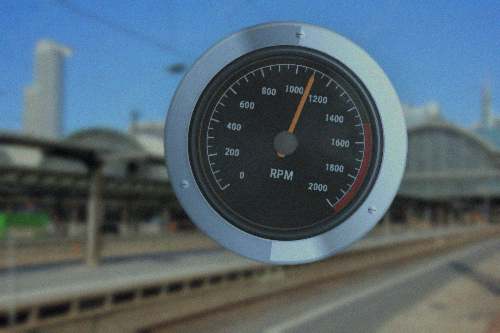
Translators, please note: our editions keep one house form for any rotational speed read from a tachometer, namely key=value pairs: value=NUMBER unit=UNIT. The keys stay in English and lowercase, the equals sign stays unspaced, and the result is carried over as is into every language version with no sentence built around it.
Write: value=1100 unit=rpm
